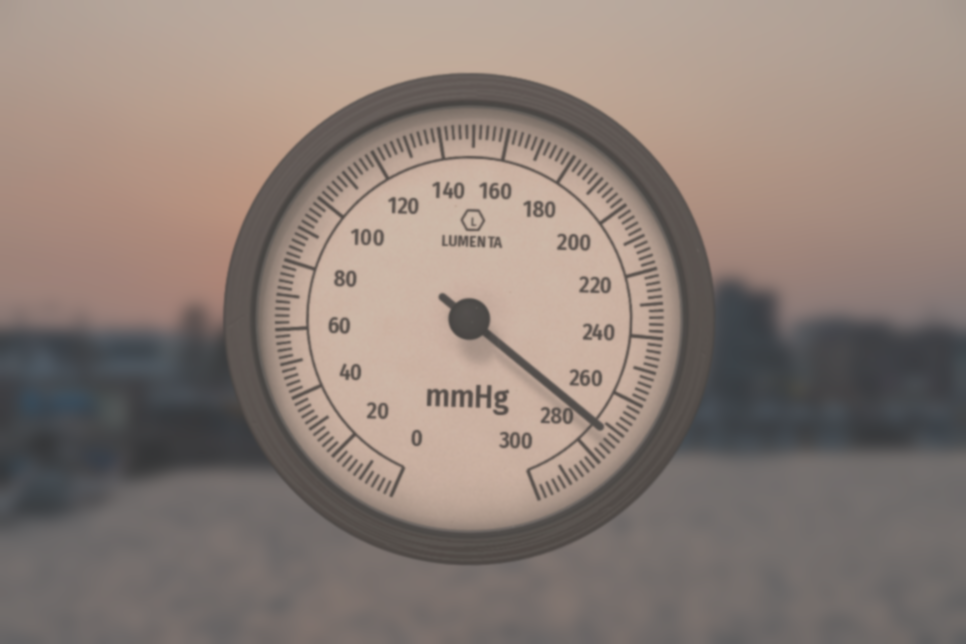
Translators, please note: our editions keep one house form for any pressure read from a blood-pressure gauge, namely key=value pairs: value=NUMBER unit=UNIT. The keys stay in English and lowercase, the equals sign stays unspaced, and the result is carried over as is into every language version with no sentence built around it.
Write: value=272 unit=mmHg
